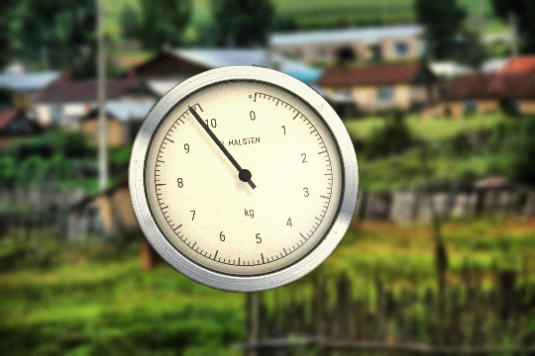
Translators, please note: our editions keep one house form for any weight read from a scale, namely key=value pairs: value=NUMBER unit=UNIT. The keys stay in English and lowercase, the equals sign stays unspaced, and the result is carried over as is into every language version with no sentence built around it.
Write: value=9.8 unit=kg
